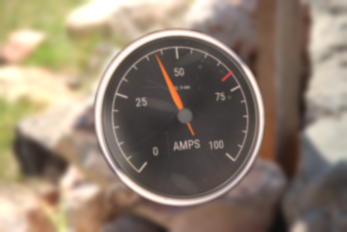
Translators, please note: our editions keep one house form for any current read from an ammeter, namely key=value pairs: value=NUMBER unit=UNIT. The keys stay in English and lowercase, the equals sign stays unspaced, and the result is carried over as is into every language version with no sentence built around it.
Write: value=42.5 unit=A
